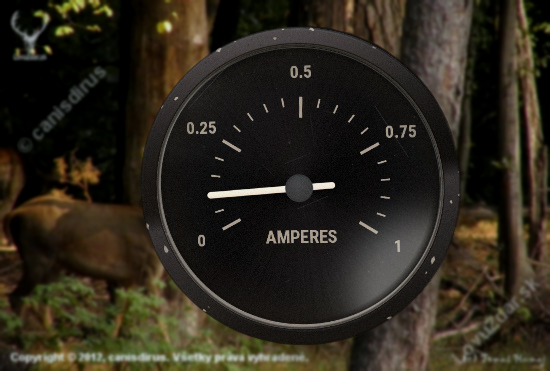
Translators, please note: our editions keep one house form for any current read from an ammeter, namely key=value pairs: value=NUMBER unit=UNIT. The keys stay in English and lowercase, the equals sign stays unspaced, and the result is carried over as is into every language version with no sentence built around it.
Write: value=0.1 unit=A
